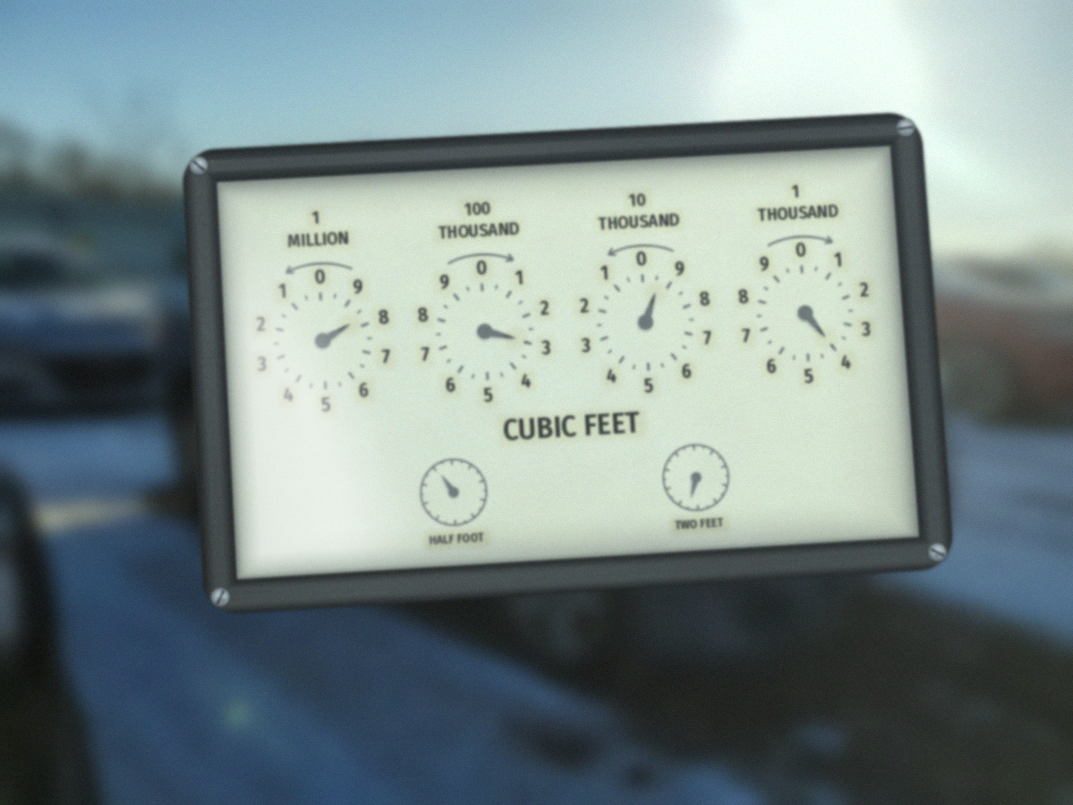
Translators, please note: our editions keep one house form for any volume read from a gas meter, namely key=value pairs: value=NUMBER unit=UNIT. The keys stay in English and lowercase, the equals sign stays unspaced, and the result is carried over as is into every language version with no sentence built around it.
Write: value=829400 unit=ft³
